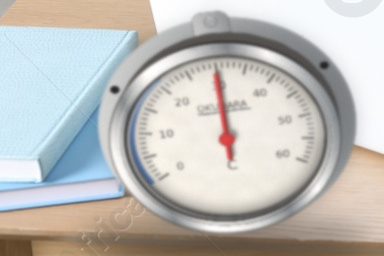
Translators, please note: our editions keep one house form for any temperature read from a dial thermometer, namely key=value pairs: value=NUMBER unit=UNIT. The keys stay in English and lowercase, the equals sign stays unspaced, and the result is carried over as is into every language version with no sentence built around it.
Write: value=30 unit=°C
